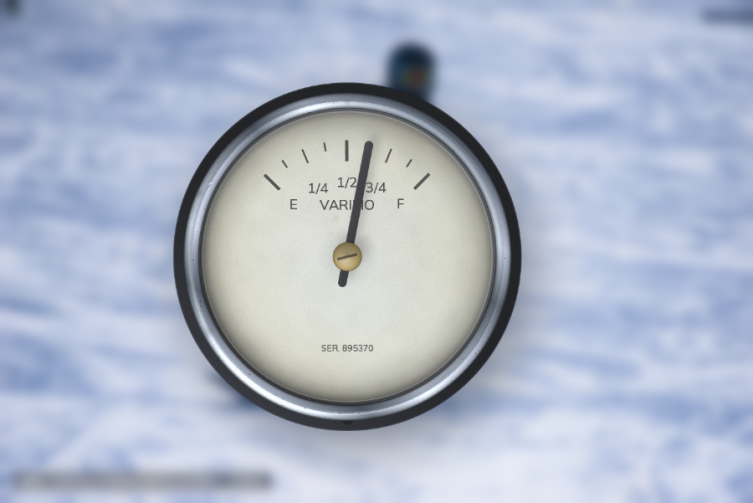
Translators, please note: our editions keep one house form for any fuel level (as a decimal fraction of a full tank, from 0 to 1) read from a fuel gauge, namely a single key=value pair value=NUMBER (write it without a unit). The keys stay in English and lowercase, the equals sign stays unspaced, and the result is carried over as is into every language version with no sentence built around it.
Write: value=0.625
